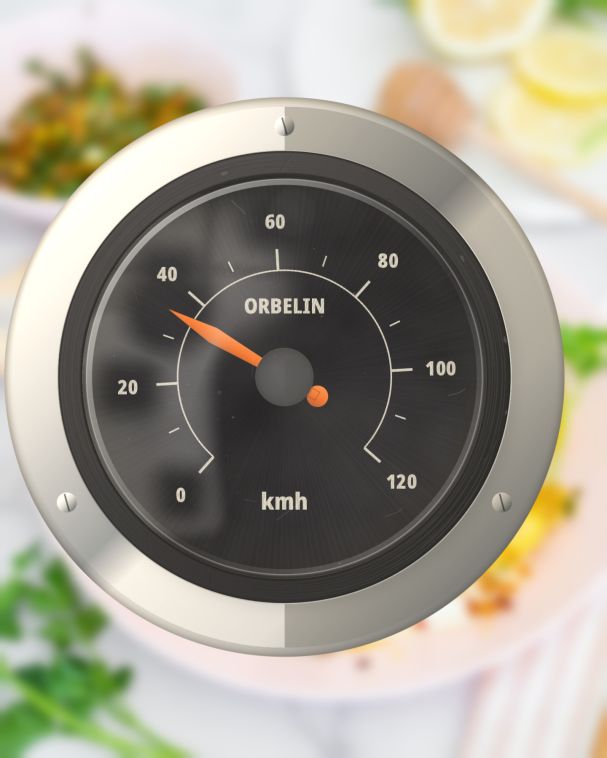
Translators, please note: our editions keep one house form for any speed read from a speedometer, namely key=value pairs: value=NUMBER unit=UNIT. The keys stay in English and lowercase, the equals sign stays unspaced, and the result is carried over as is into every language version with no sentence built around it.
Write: value=35 unit=km/h
